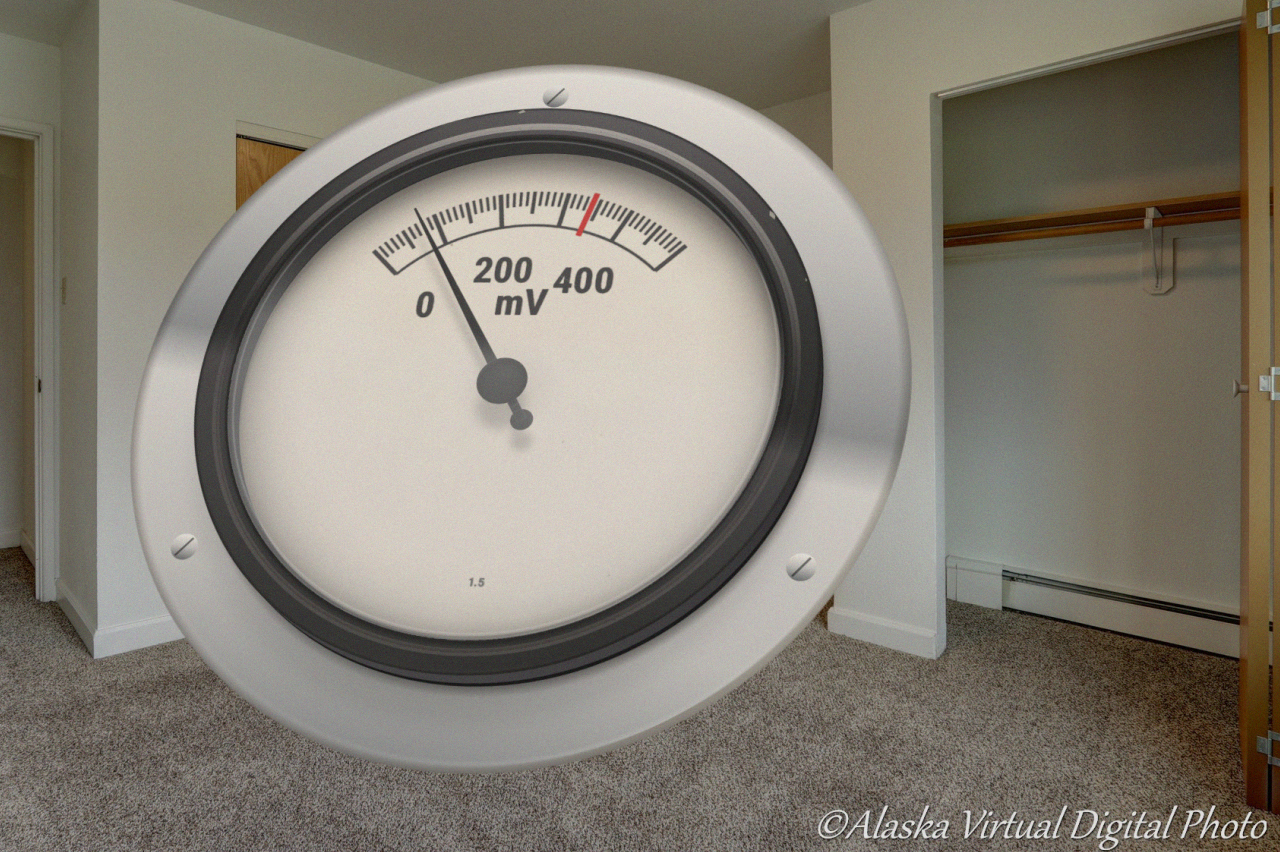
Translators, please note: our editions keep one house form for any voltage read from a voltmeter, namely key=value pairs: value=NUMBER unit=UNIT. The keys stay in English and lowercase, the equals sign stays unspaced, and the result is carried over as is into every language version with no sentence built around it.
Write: value=80 unit=mV
